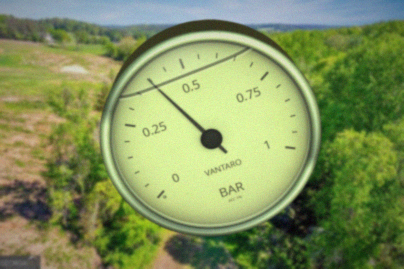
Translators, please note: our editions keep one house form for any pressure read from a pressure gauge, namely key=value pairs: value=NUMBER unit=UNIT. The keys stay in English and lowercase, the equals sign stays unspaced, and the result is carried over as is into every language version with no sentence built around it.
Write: value=0.4 unit=bar
